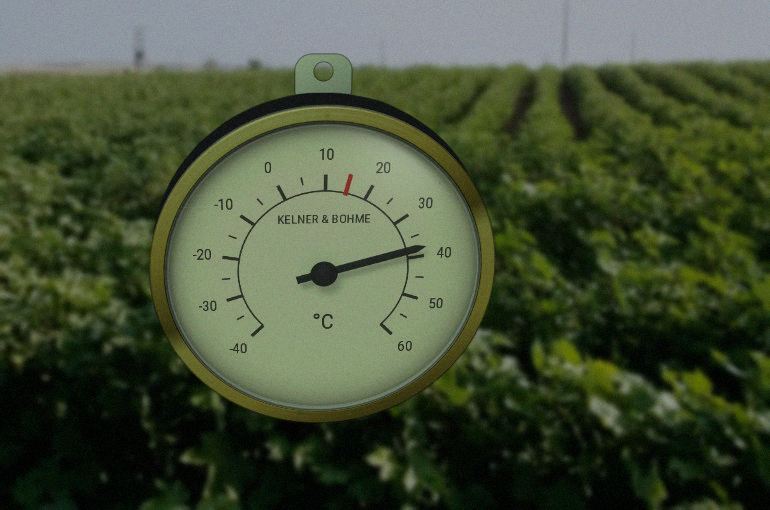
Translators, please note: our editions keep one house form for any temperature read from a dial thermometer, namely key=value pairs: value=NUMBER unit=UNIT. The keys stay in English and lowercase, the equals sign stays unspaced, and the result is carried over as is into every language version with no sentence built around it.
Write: value=37.5 unit=°C
